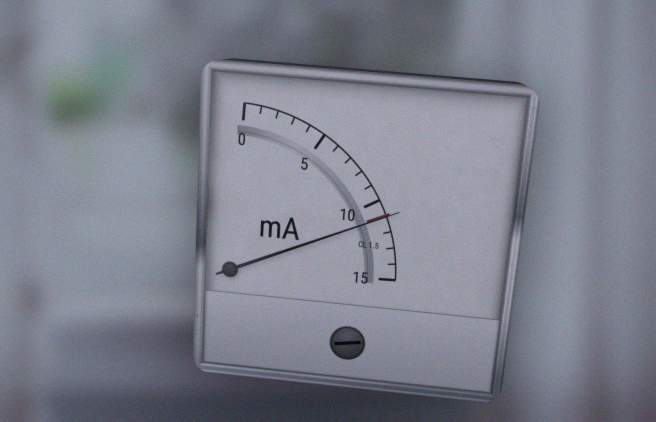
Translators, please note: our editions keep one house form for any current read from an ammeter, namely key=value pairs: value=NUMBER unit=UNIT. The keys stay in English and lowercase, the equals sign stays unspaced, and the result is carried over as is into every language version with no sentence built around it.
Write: value=11 unit=mA
